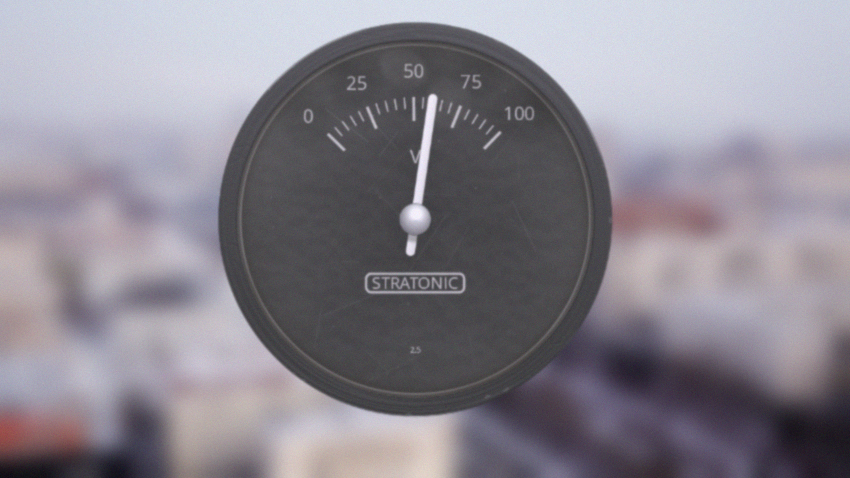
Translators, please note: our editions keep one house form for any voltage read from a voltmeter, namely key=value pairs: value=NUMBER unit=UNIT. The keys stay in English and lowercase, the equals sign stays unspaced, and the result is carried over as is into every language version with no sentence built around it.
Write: value=60 unit=V
